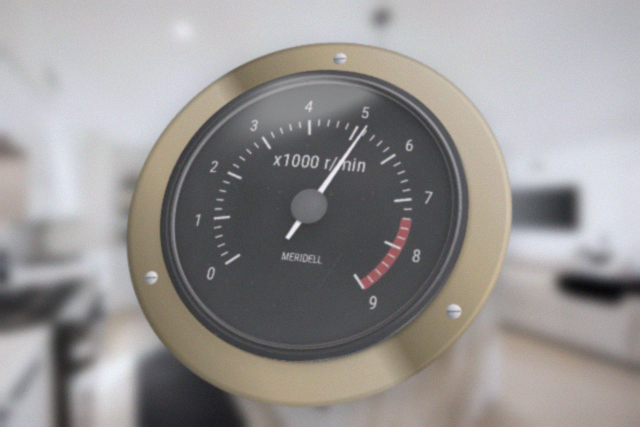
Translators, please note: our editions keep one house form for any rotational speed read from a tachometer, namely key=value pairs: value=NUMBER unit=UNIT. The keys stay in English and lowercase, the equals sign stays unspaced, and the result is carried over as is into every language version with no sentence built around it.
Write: value=5200 unit=rpm
